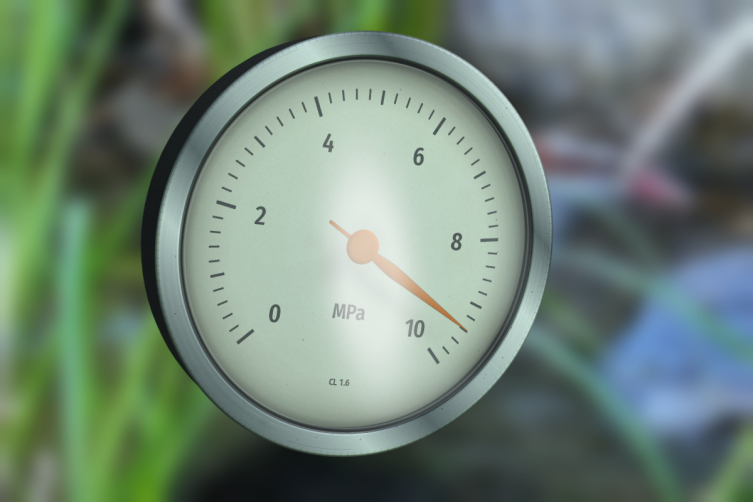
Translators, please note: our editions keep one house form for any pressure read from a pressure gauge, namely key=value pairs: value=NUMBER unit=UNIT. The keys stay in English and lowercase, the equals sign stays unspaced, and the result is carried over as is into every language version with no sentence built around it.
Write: value=9.4 unit=MPa
